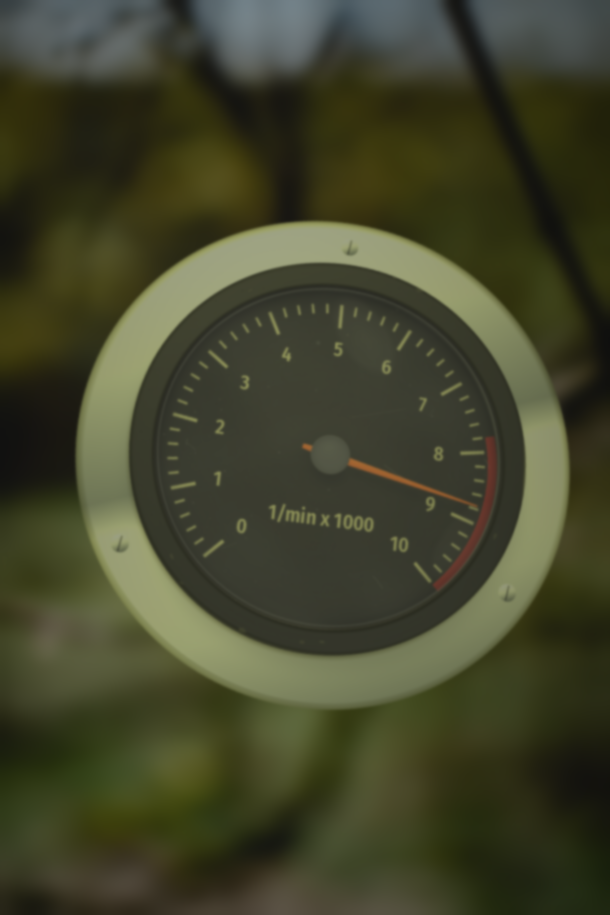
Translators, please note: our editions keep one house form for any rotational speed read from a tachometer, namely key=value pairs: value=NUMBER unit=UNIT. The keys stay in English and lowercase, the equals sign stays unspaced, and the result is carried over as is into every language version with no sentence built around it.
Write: value=8800 unit=rpm
